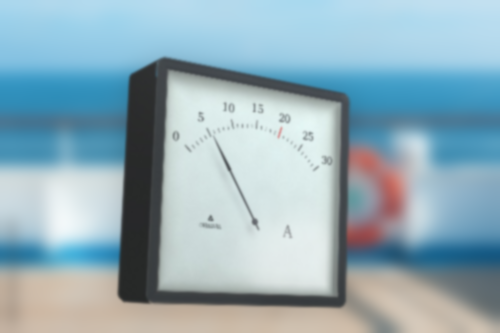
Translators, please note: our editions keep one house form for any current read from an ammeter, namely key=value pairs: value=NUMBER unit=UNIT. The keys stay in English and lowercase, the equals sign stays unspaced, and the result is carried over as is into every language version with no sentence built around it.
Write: value=5 unit=A
